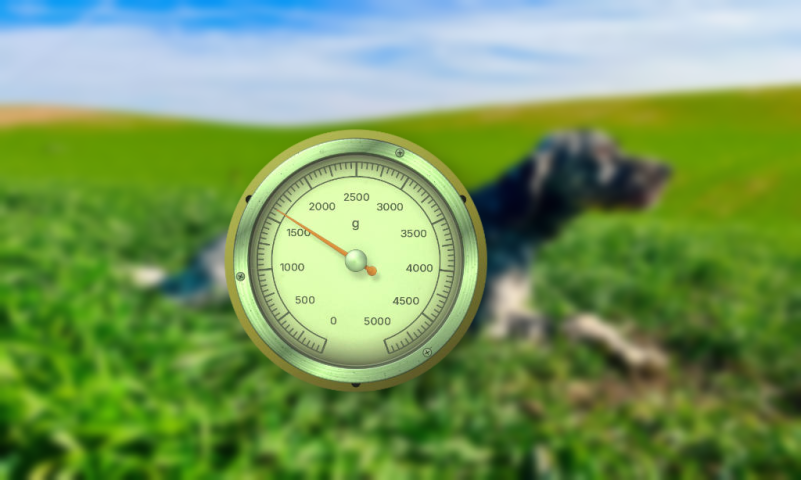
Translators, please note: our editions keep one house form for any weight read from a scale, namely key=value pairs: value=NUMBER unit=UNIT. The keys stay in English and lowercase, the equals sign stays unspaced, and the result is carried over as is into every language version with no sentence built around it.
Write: value=1600 unit=g
